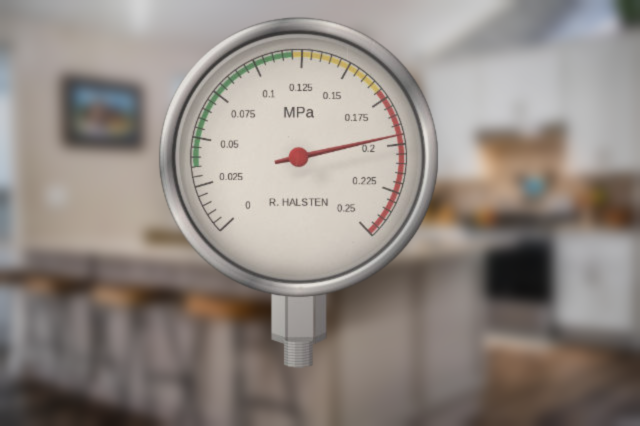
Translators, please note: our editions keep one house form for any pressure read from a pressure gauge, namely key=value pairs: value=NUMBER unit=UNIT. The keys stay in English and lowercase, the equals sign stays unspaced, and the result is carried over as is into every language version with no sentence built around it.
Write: value=0.195 unit=MPa
